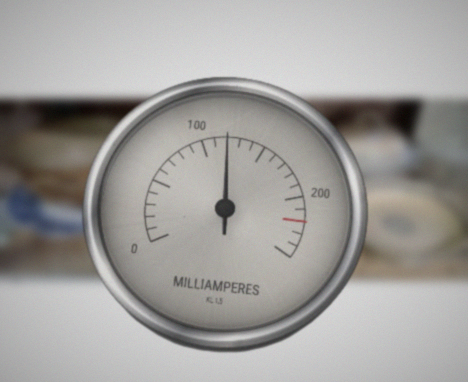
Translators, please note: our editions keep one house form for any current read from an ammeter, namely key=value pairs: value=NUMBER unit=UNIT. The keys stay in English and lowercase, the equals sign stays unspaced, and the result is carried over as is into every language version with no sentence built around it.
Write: value=120 unit=mA
